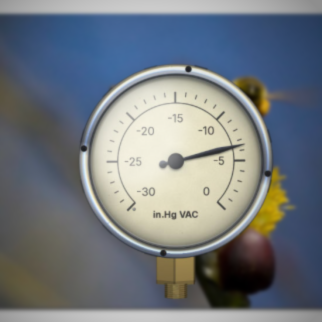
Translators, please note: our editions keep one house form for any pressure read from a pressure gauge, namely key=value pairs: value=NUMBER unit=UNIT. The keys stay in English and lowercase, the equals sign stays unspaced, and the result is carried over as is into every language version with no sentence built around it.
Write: value=-6.5 unit=inHg
